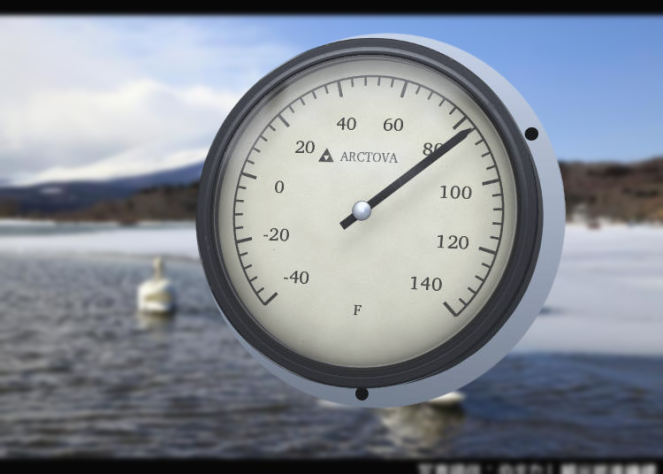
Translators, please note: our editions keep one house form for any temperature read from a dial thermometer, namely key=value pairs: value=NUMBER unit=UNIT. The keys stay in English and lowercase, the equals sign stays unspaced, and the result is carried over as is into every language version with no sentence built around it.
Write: value=84 unit=°F
